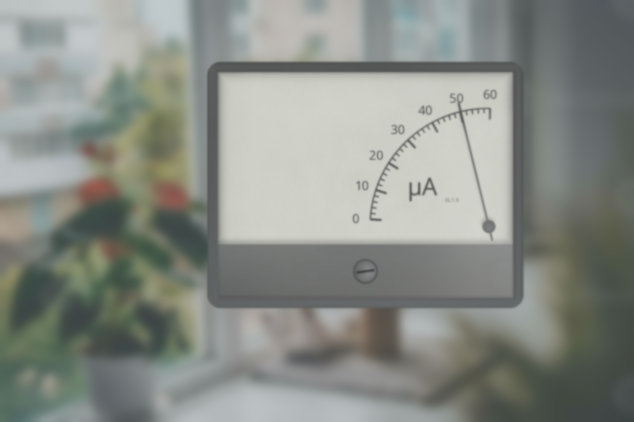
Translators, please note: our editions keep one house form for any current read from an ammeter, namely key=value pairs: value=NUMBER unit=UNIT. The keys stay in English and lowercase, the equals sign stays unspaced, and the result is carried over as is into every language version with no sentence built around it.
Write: value=50 unit=µA
